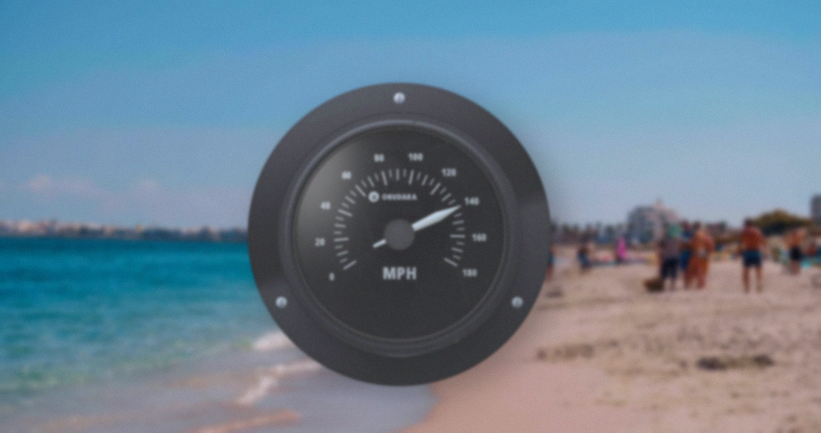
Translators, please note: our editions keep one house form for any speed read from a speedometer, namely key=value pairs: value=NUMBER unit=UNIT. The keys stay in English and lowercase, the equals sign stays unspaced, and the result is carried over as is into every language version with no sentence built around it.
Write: value=140 unit=mph
